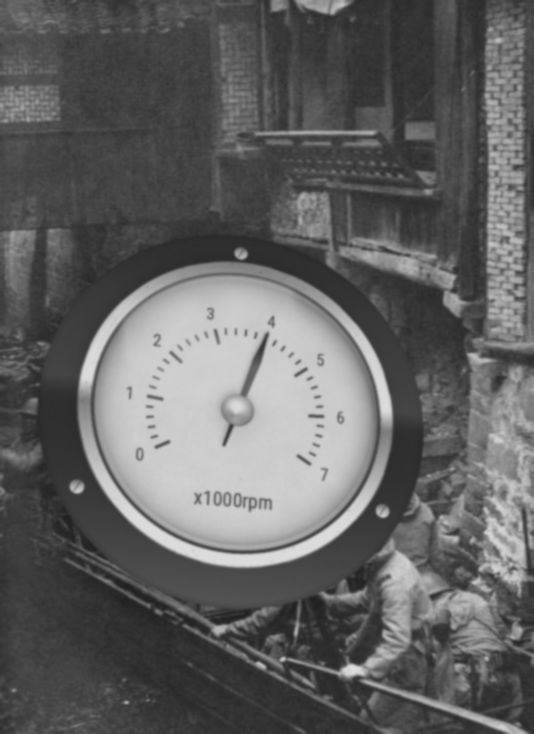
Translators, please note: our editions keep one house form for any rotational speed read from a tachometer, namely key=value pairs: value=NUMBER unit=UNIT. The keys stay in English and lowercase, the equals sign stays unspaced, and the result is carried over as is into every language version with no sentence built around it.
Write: value=4000 unit=rpm
